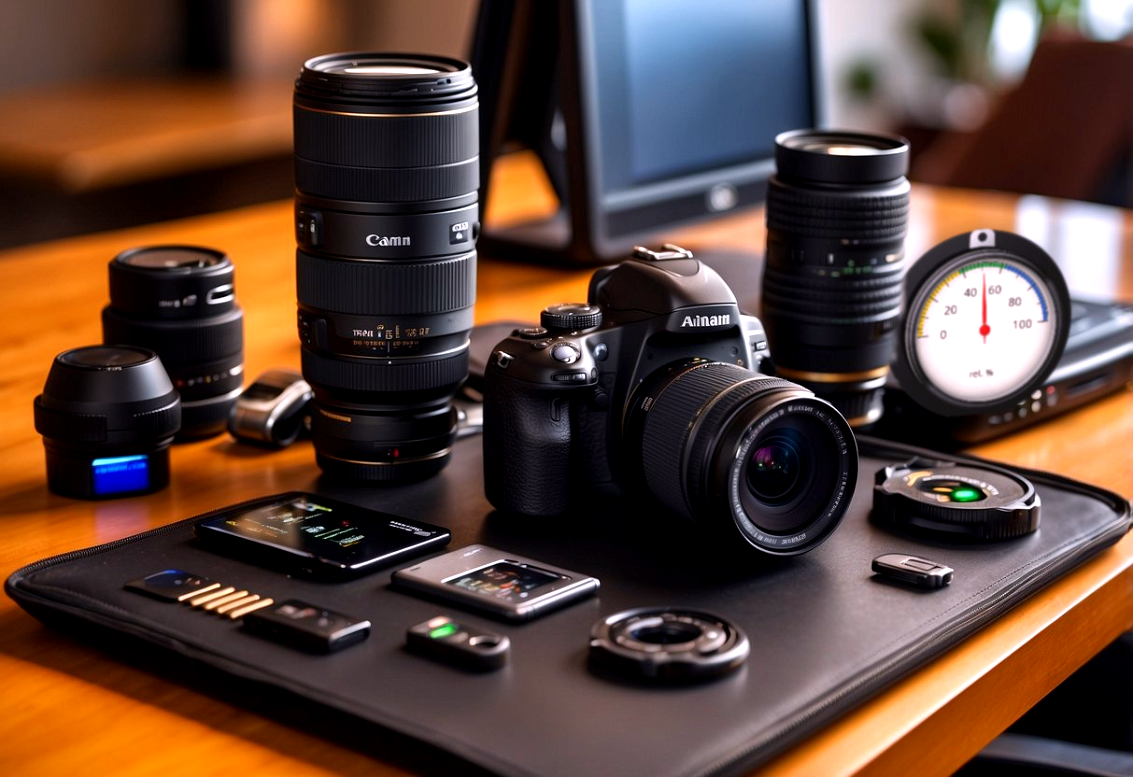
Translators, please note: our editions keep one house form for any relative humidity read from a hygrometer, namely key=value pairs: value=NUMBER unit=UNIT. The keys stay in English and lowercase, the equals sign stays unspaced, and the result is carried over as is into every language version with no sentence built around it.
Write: value=50 unit=%
